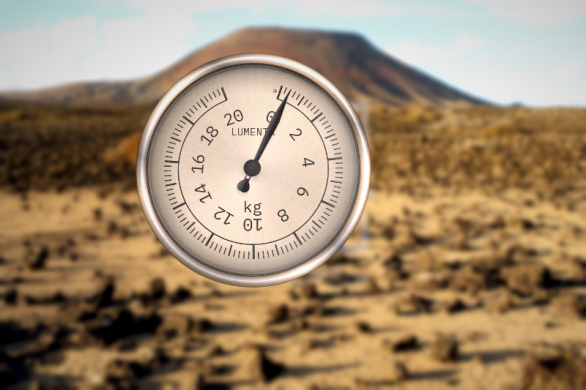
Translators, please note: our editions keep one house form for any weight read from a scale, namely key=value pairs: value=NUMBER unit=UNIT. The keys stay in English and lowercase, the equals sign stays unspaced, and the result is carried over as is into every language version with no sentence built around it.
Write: value=0.4 unit=kg
